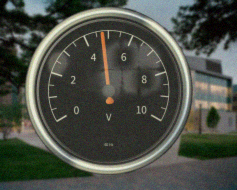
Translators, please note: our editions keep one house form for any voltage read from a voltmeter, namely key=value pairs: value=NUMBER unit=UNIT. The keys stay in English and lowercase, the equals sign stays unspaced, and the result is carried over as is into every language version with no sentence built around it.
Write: value=4.75 unit=V
